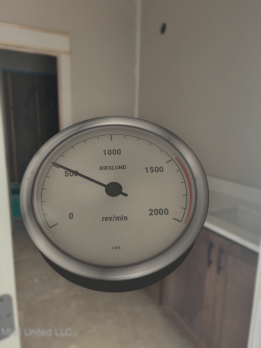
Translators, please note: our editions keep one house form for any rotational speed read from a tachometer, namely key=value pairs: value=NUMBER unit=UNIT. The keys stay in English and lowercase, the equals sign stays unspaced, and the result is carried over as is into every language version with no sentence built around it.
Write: value=500 unit=rpm
